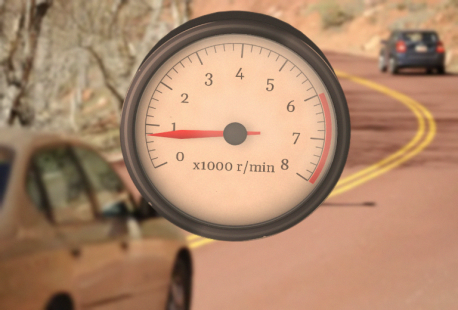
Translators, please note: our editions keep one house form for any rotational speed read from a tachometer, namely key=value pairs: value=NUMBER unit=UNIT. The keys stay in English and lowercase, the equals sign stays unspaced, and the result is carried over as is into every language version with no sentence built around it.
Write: value=800 unit=rpm
